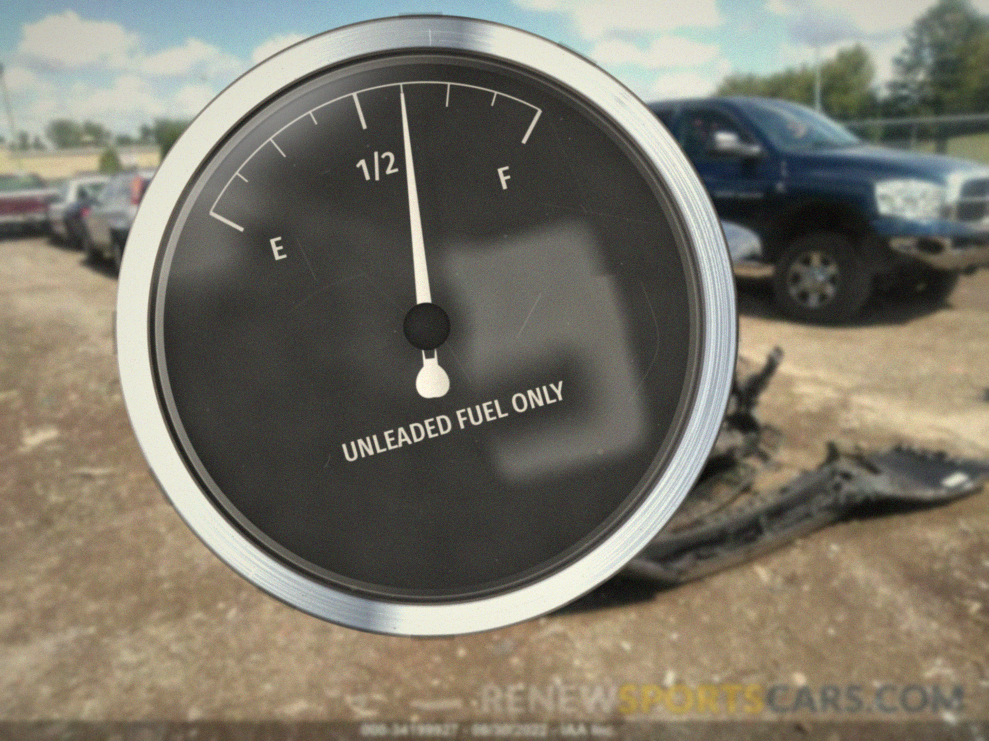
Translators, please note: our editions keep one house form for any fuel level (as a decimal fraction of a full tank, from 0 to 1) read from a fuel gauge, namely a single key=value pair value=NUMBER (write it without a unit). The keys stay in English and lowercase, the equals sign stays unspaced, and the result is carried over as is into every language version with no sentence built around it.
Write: value=0.625
